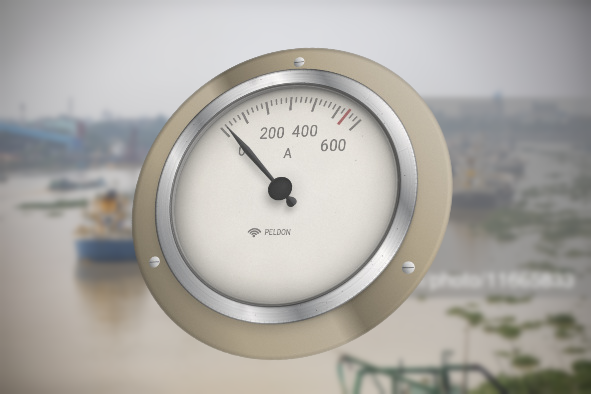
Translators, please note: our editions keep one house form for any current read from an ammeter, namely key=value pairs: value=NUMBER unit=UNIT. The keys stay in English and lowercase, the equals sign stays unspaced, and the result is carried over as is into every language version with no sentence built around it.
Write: value=20 unit=A
